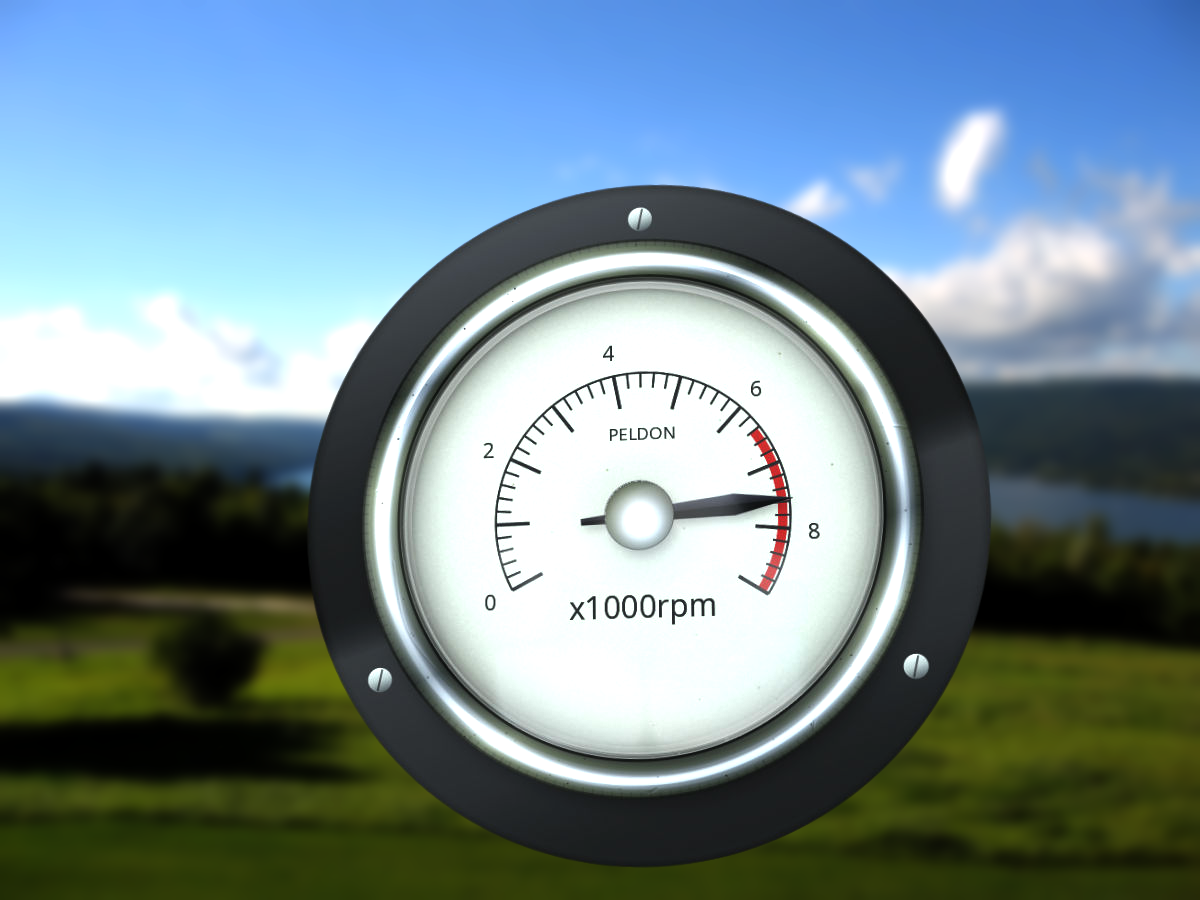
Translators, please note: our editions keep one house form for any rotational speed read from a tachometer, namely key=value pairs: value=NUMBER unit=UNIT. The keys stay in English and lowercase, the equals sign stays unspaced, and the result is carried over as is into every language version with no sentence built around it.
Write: value=7600 unit=rpm
